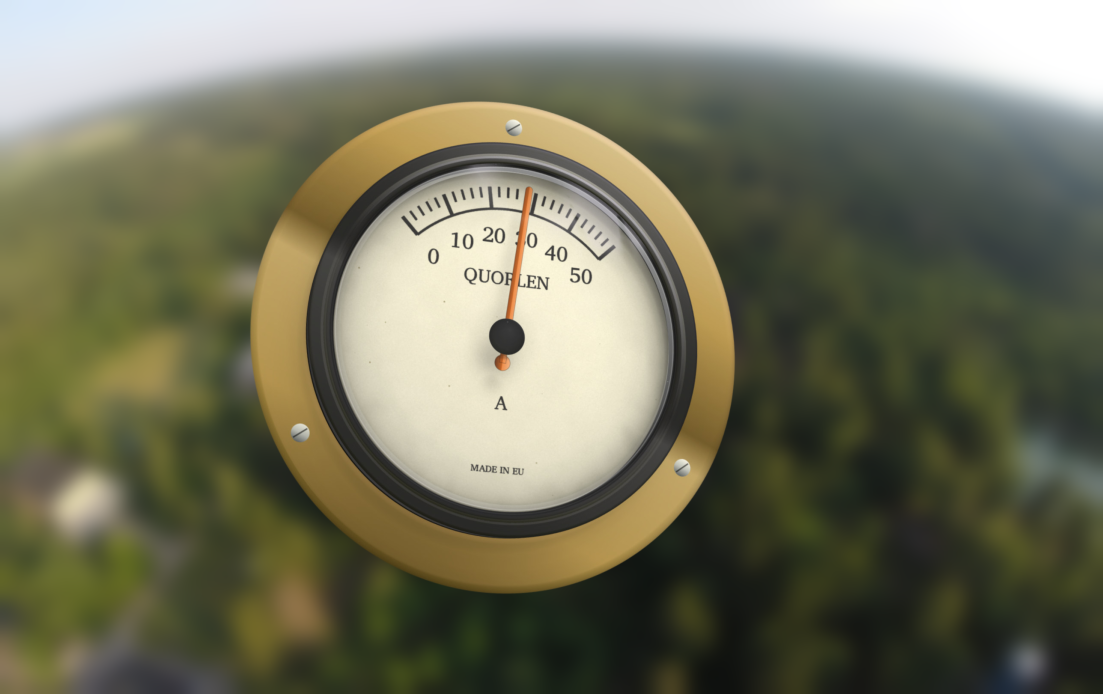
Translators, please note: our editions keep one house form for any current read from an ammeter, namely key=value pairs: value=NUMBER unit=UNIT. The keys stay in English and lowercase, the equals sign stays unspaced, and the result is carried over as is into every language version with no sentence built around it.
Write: value=28 unit=A
